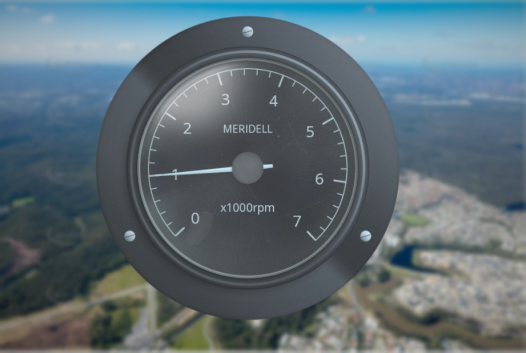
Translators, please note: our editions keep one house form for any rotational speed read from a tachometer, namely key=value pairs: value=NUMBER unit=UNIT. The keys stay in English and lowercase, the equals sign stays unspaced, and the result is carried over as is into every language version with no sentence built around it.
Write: value=1000 unit=rpm
